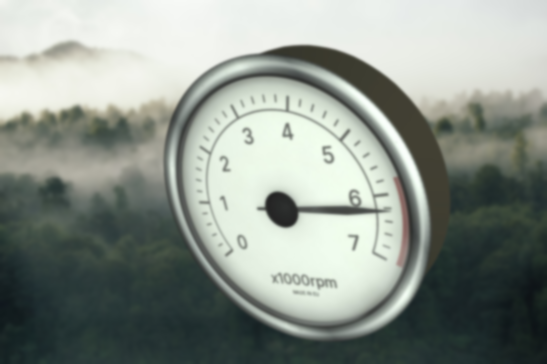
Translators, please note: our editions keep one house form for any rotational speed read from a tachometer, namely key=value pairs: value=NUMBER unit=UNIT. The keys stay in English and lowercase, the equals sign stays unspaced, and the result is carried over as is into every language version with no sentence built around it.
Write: value=6200 unit=rpm
